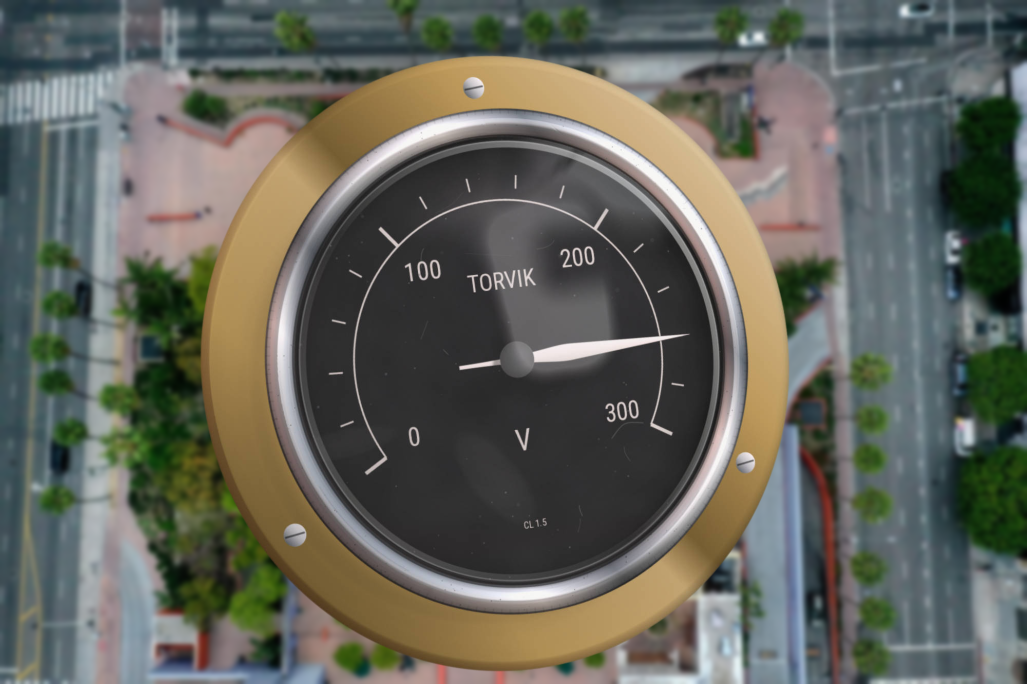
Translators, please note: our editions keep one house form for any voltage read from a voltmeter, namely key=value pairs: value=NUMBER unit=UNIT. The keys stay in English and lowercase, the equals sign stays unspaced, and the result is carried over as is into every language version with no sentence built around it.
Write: value=260 unit=V
